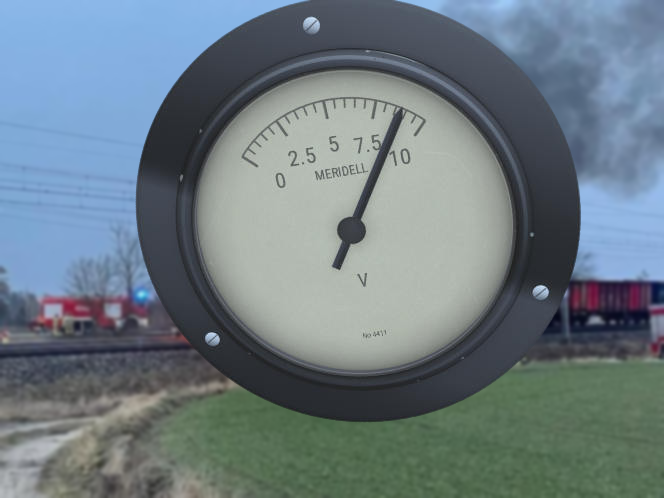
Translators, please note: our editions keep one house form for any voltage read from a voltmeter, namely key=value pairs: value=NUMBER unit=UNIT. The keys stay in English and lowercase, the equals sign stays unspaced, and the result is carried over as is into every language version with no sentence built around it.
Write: value=8.75 unit=V
